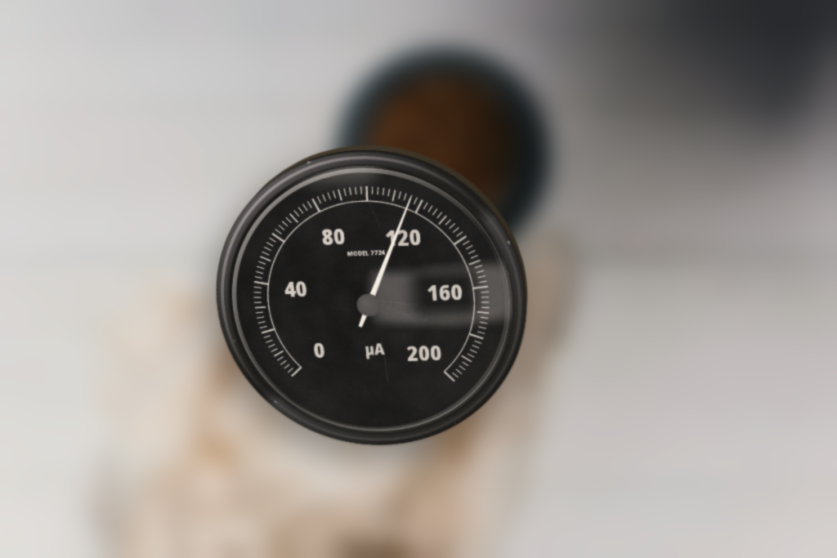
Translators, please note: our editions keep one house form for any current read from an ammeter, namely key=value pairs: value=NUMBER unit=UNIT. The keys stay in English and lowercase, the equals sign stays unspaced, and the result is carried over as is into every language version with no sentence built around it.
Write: value=116 unit=µA
